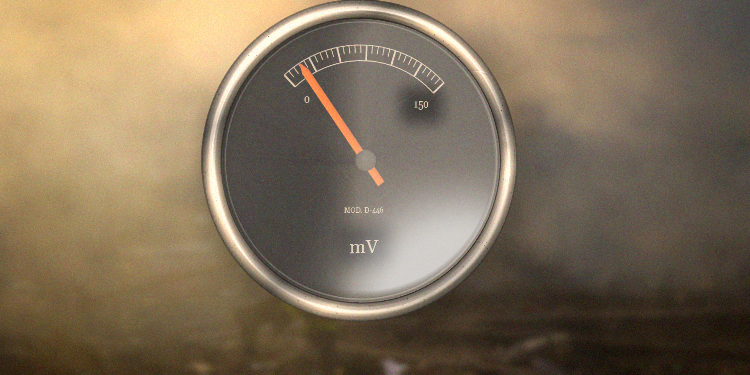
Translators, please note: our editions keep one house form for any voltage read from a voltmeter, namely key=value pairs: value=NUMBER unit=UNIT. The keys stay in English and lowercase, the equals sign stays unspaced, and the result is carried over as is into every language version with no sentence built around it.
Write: value=15 unit=mV
